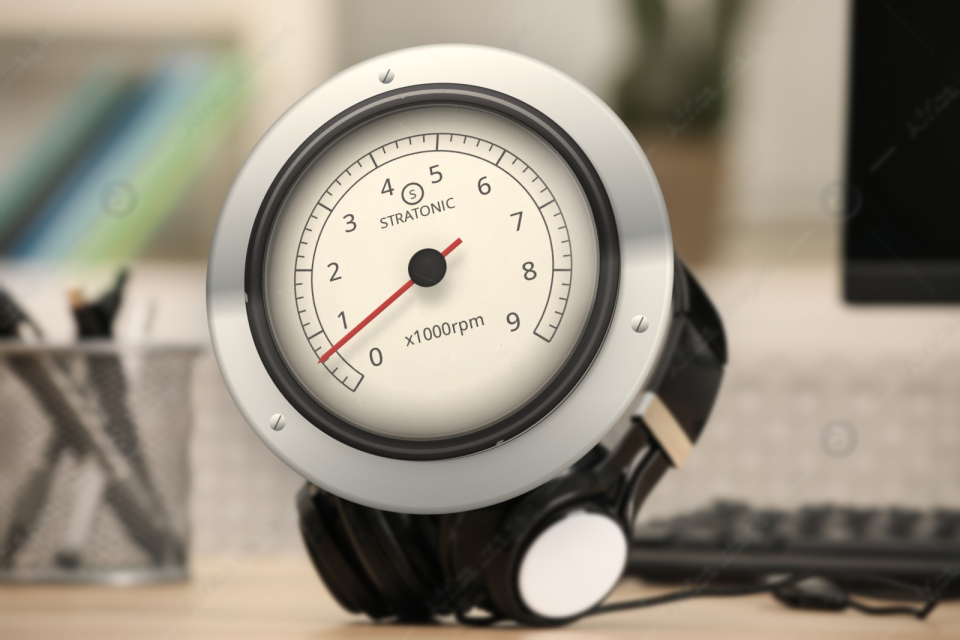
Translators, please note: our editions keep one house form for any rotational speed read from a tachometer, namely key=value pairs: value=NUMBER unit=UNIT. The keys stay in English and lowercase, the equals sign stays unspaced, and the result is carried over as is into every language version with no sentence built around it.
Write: value=600 unit=rpm
